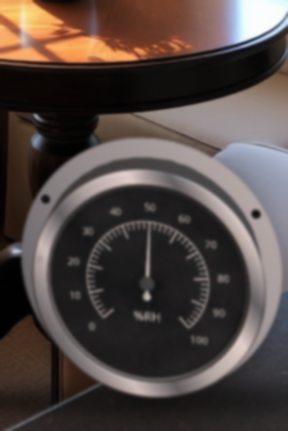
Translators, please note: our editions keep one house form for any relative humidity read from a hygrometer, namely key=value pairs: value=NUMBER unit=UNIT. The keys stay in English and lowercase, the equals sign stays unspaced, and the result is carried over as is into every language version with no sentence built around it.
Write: value=50 unit=%
